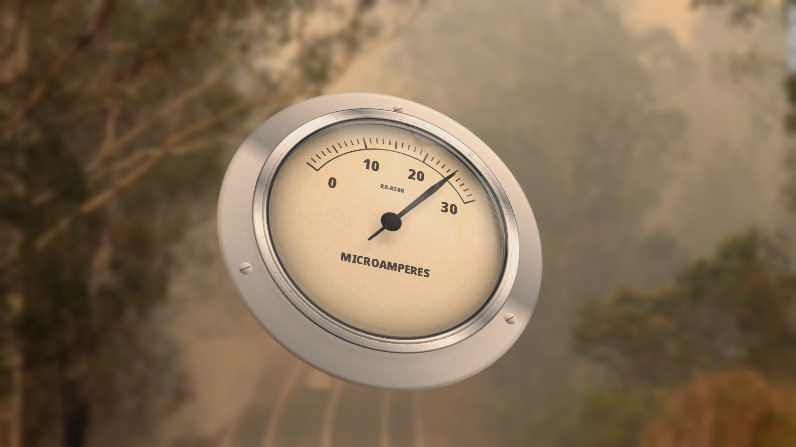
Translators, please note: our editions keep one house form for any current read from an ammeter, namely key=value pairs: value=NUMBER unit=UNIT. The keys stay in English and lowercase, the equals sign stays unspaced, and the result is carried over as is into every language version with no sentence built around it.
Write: value=25 unit=µA
